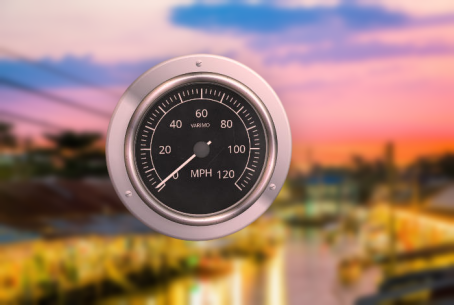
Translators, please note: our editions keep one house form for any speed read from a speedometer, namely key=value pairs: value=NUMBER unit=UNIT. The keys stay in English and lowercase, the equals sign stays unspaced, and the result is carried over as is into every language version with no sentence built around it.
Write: value=2 unit=mph
